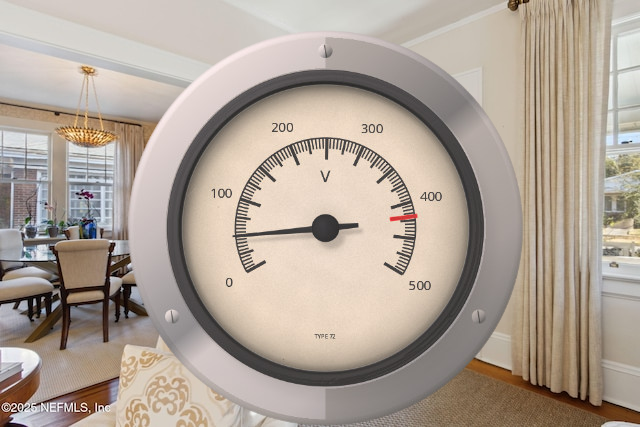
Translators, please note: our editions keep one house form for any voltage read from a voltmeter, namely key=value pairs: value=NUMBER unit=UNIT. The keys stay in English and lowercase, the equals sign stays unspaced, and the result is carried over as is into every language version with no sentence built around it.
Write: value=50 unit=V
